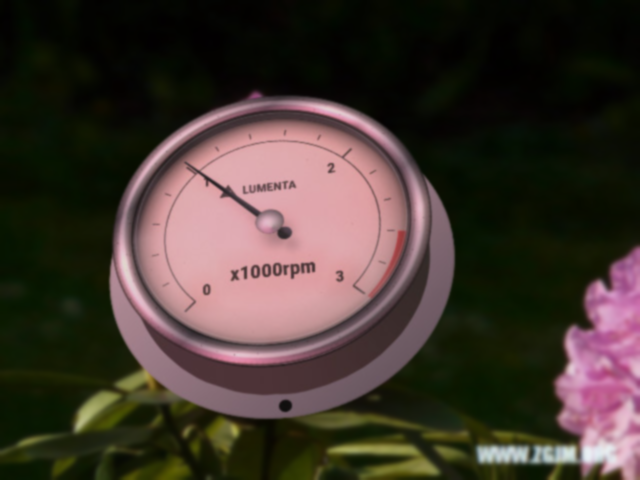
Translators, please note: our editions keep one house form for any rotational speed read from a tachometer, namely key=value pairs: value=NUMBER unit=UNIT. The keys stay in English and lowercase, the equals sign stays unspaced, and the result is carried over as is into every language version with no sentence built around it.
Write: value=1000 unit=rpm
